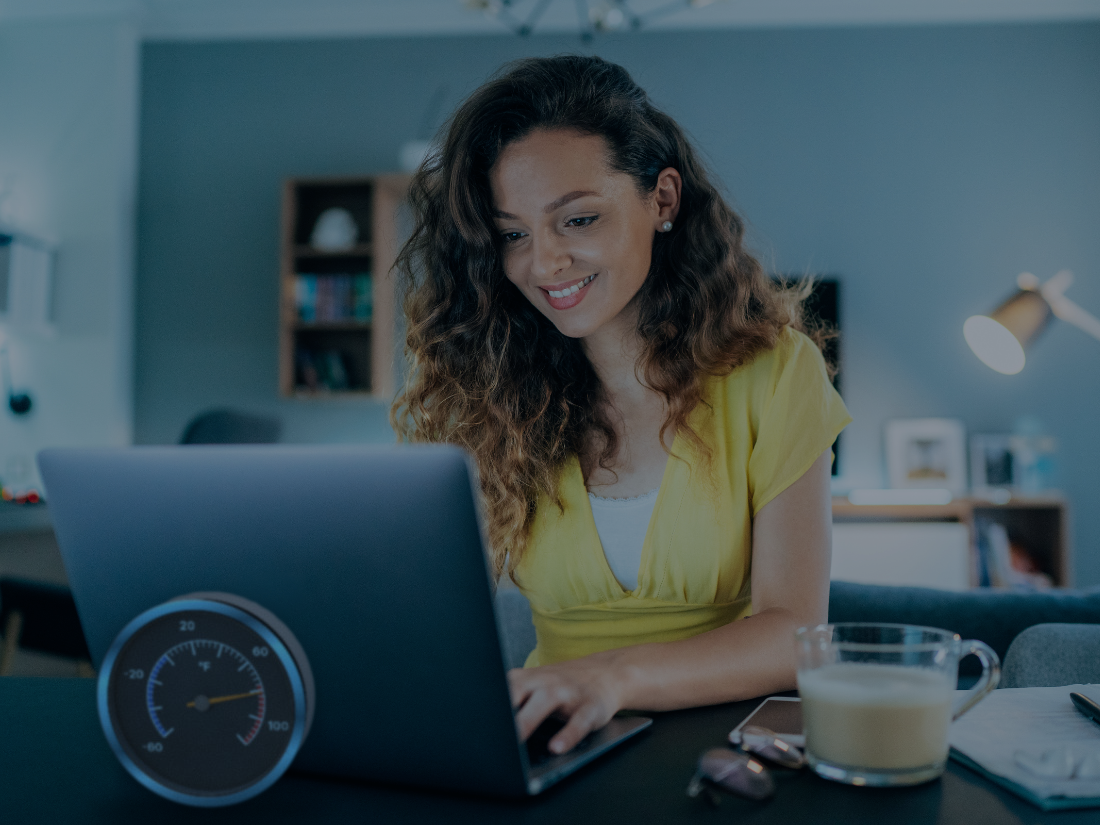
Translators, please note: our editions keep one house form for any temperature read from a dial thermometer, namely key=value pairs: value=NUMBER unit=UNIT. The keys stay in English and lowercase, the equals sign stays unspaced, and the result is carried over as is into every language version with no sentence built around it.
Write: value=80 unit=°F
